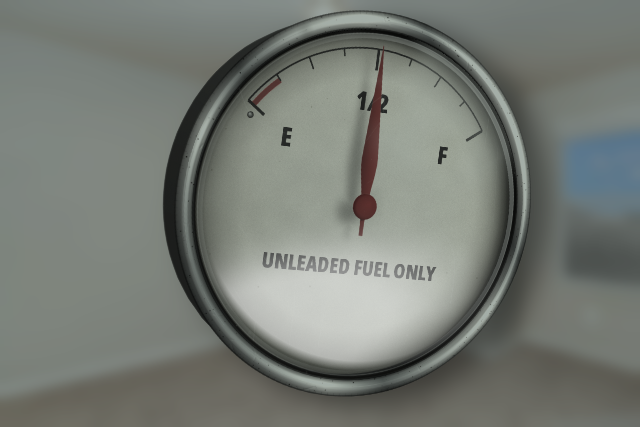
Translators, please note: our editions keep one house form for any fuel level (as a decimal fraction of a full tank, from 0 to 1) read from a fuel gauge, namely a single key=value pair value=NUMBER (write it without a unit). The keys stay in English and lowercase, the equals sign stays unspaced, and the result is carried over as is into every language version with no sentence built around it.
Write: value=0.5
